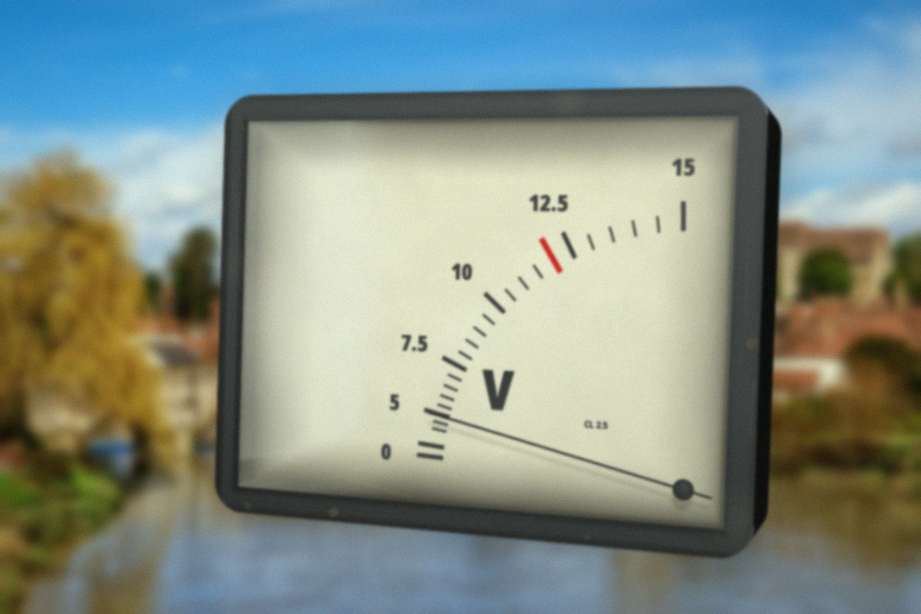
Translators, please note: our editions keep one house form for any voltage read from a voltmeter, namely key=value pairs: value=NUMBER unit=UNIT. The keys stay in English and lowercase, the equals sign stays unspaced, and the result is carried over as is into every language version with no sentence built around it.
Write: value=5 unit=V
